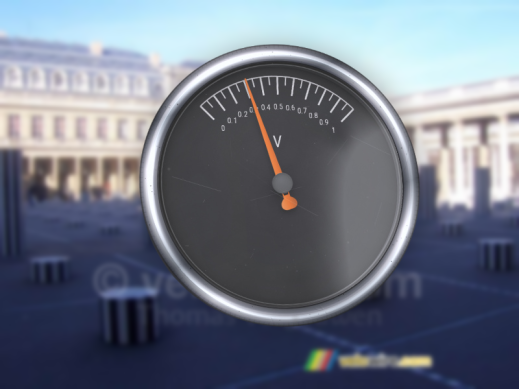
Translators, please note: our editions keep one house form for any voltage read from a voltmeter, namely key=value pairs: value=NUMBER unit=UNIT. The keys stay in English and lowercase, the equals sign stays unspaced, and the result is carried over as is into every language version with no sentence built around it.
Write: value=0.3 unit=V
